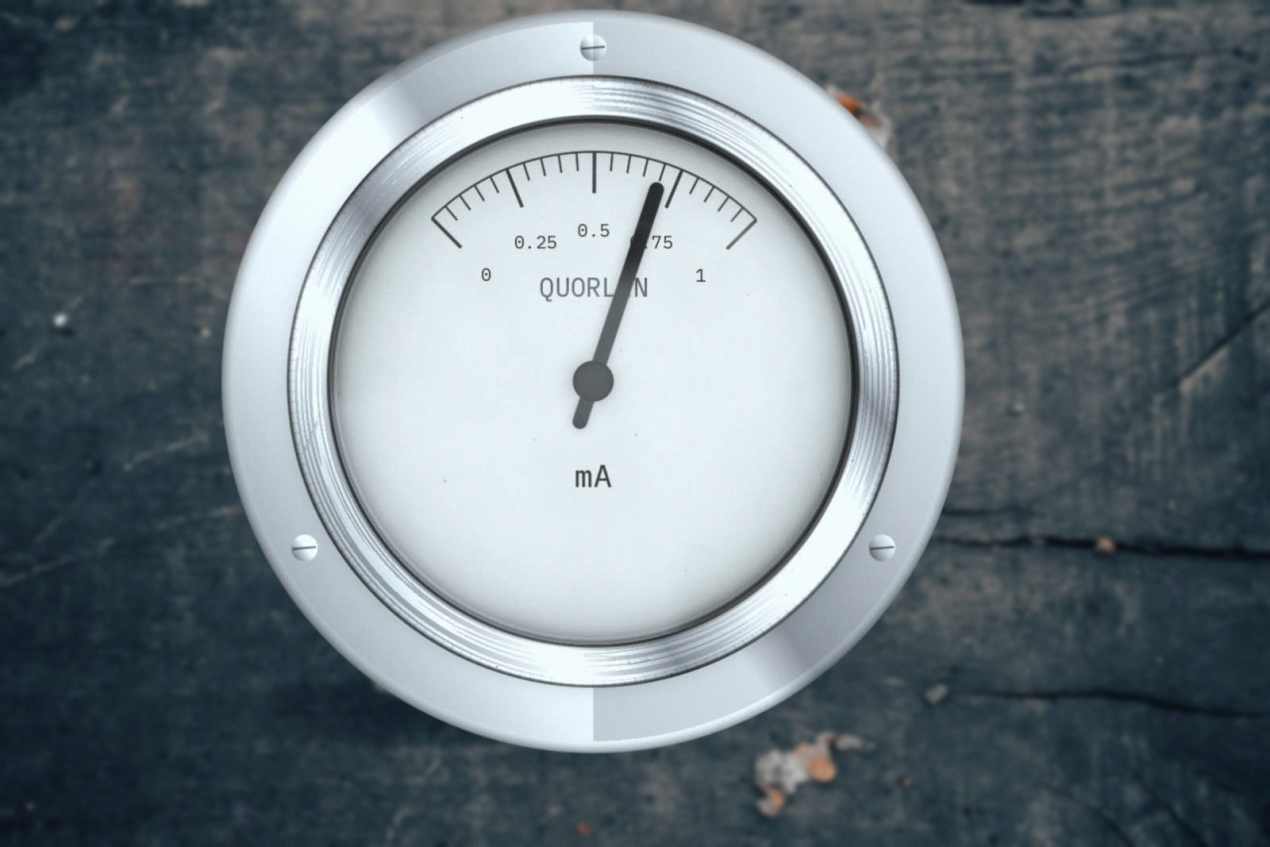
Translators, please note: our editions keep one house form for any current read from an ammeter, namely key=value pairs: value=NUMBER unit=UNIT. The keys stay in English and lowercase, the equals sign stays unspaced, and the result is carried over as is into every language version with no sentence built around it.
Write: value=0.7 unit=mA
